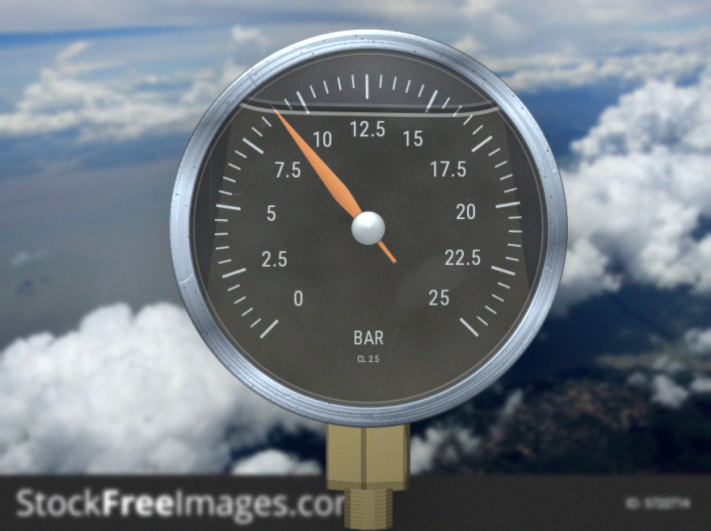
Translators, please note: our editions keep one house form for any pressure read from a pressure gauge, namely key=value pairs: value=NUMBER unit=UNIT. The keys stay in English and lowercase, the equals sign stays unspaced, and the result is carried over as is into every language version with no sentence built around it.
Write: value=9 unit=bar
